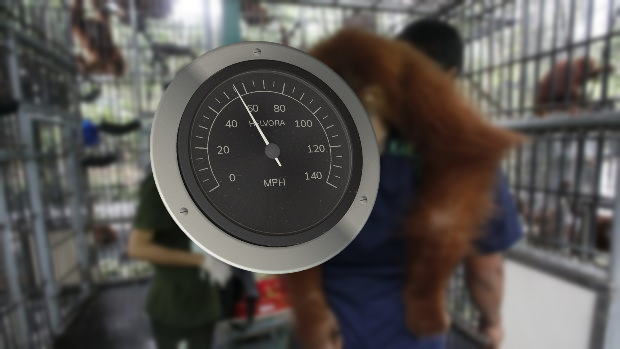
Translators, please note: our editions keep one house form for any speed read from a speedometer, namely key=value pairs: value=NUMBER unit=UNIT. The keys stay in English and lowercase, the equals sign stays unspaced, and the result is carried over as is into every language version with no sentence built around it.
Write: value=55 unit=mph
